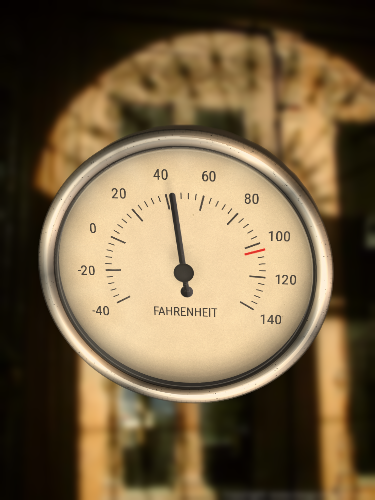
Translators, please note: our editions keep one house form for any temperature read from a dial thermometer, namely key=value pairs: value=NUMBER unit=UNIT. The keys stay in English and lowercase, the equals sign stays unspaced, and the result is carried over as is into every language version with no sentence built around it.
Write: value=44 unit=°F
